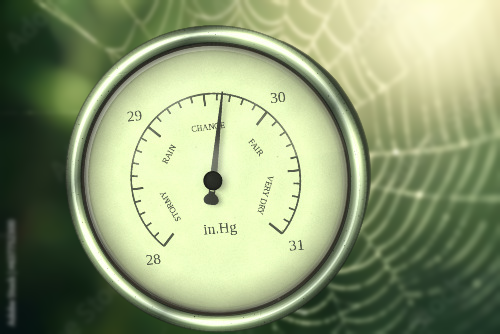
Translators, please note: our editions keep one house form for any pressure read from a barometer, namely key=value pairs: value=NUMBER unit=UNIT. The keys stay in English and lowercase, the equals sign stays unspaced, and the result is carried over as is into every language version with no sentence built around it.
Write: value=29.65 unit=inHg
